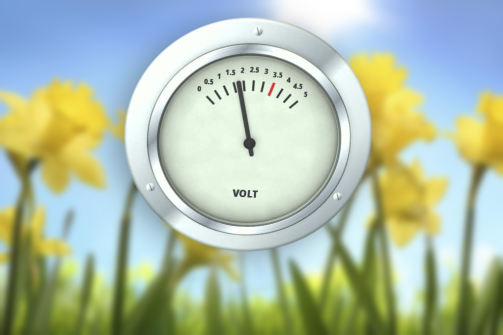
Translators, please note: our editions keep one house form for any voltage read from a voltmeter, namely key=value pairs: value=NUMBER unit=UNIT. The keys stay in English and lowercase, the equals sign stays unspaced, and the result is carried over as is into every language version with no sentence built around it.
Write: value=1.75 unit=V
